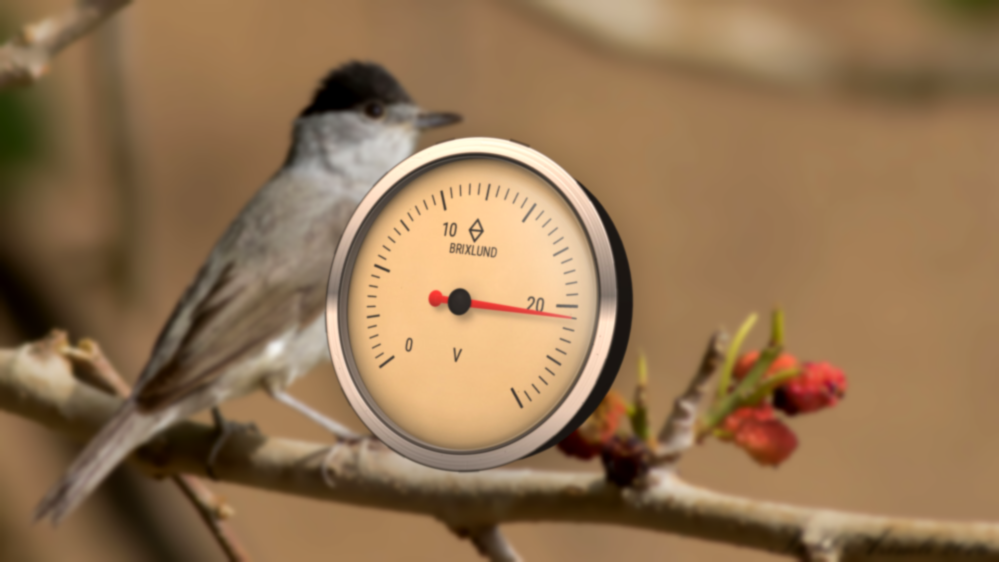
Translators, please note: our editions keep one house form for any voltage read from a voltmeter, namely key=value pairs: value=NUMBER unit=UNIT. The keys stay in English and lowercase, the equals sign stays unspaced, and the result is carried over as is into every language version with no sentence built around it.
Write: value=20.5 unit=V
